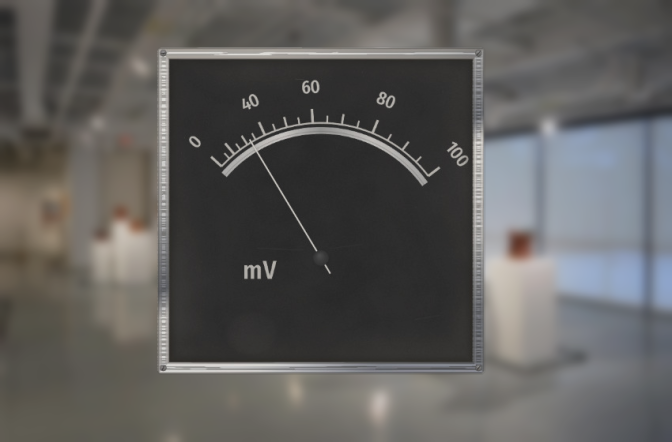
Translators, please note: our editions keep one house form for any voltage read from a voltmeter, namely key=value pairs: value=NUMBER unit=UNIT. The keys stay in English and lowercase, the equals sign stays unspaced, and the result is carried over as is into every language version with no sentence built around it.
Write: value=32.5 unit=mV
